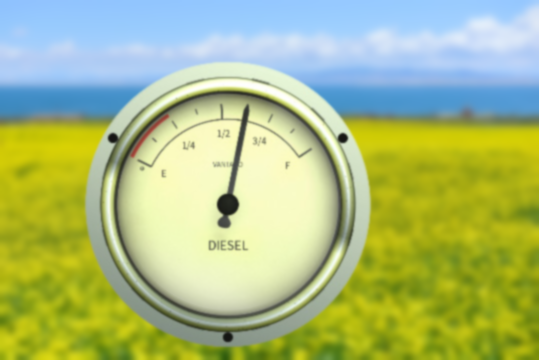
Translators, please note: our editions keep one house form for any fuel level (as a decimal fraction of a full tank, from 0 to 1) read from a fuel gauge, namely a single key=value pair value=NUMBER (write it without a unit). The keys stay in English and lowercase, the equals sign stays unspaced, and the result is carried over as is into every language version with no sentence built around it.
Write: value=0.625
